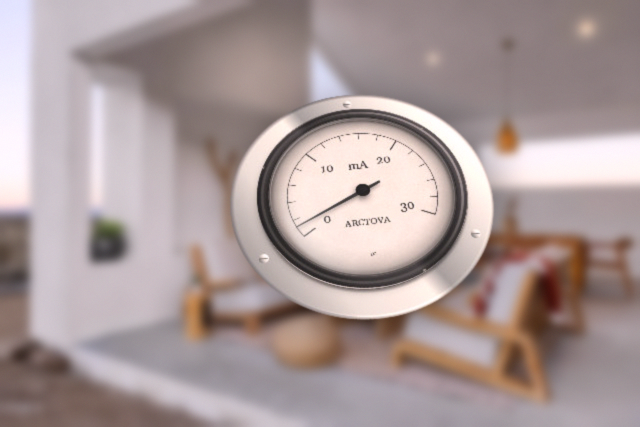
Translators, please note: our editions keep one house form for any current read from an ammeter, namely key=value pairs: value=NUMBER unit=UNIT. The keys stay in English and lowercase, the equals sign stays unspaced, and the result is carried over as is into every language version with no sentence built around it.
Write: value=1 unit=mA
